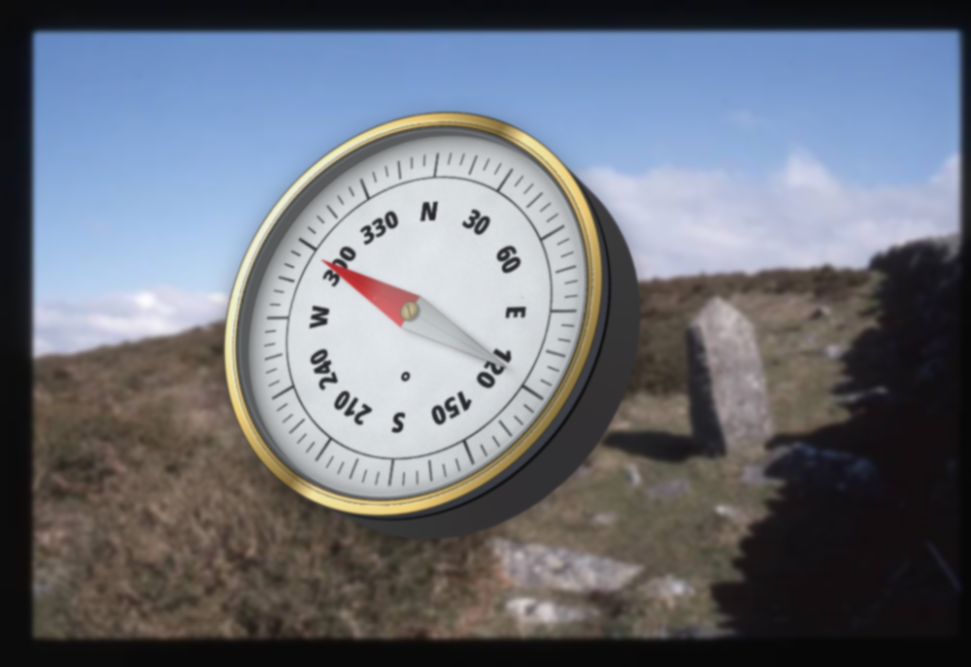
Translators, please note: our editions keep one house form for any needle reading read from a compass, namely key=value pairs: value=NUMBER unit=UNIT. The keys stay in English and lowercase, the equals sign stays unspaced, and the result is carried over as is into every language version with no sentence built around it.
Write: value=297.5 unit=°
